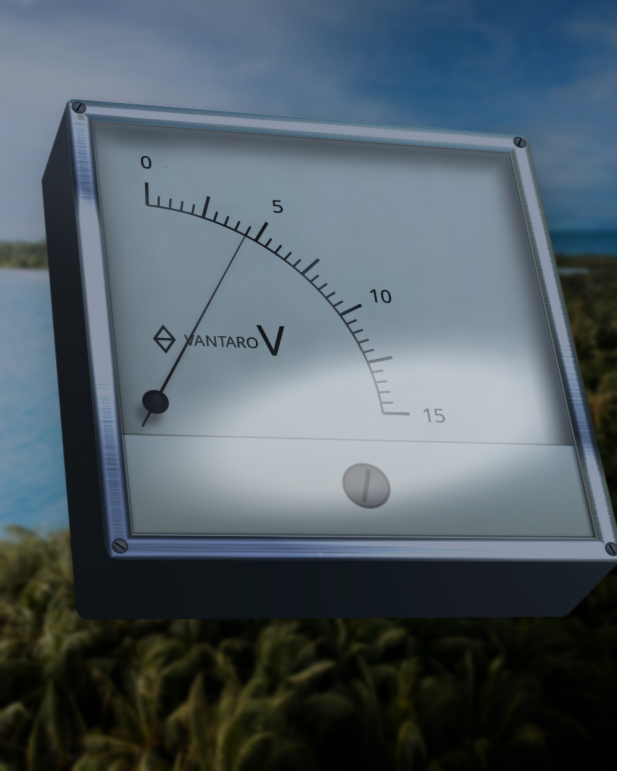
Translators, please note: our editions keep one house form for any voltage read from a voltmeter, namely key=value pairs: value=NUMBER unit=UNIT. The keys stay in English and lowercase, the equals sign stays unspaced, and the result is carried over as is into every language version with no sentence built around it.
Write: value=4.5 unit=V
